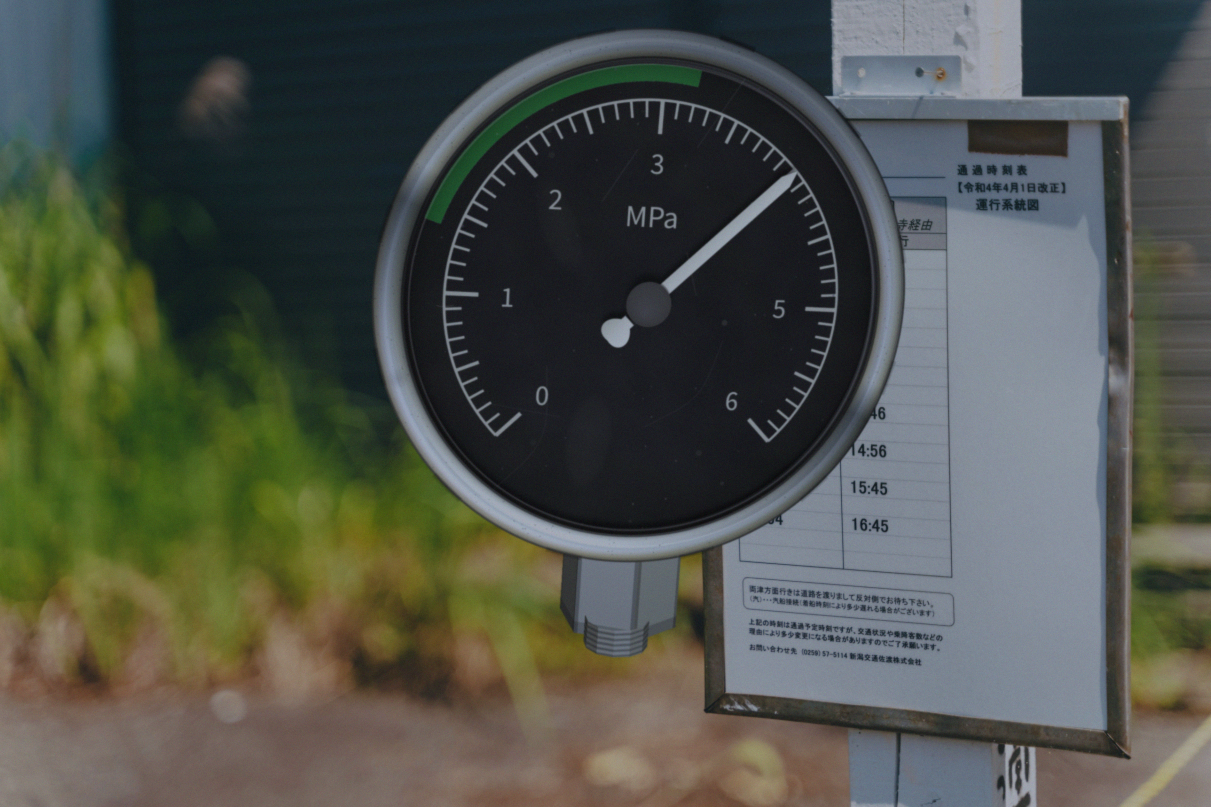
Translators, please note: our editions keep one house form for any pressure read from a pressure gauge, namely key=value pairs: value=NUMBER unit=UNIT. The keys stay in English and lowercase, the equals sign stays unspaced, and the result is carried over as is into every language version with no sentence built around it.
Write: value=4 unit=MPa
